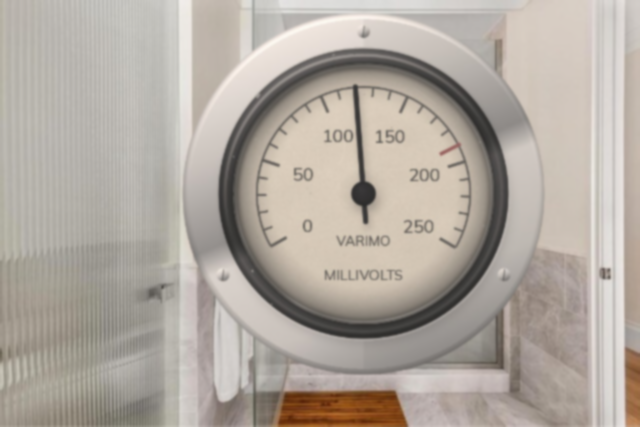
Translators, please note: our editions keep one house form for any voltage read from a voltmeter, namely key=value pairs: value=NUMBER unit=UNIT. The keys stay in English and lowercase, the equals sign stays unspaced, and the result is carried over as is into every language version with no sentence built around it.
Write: value=120 unit=mV
